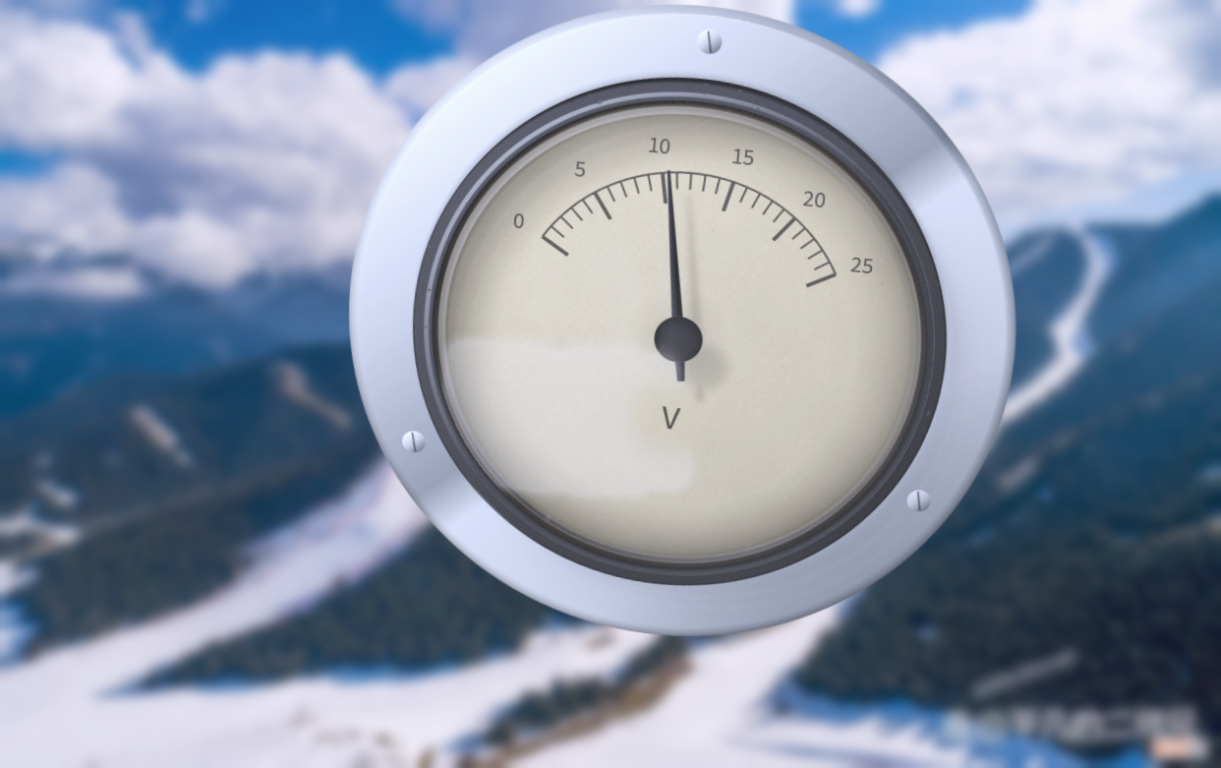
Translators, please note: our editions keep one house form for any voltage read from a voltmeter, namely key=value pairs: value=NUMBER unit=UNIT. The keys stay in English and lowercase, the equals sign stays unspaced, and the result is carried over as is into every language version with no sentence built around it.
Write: value=10.5 unit=V
